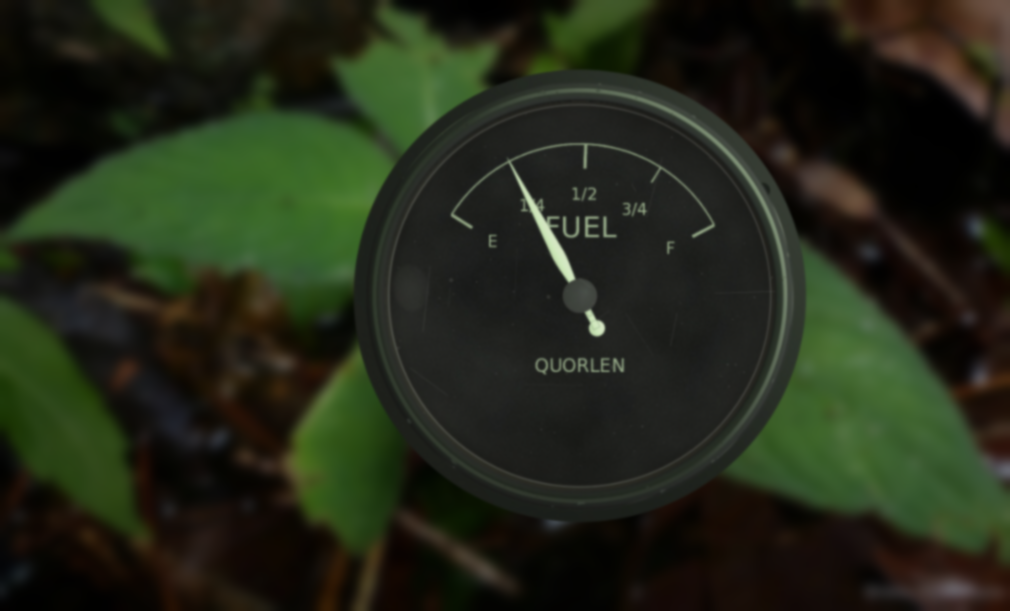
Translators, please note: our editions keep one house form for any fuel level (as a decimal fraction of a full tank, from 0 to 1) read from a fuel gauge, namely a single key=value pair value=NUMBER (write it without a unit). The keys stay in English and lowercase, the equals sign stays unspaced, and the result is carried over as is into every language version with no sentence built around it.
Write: value=0.25
